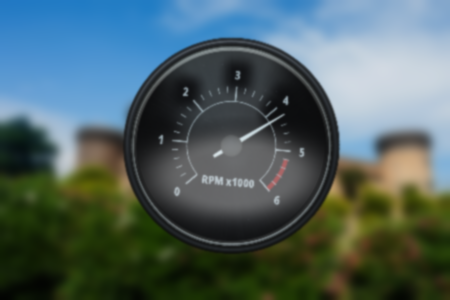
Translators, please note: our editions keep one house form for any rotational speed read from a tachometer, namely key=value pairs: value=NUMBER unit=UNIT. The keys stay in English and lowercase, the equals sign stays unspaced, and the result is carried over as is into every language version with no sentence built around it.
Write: value=4200 unit=rpm
